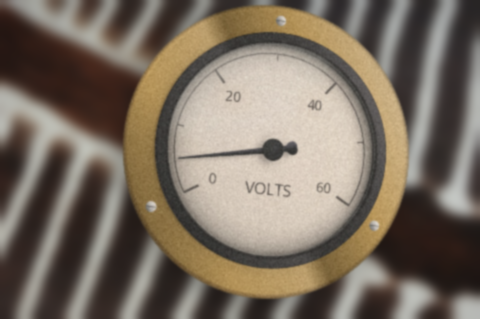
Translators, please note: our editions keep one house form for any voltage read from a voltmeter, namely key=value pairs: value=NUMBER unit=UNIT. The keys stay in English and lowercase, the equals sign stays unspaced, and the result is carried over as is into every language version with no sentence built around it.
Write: value=5 unit=V
